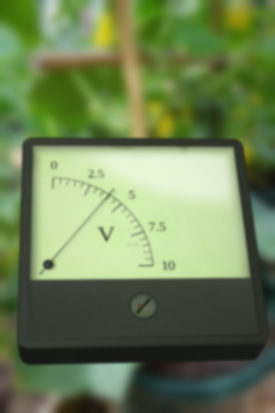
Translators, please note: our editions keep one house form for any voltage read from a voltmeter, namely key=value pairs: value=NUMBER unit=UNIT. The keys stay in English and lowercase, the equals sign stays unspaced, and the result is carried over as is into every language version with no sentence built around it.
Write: value=4 unit=V
